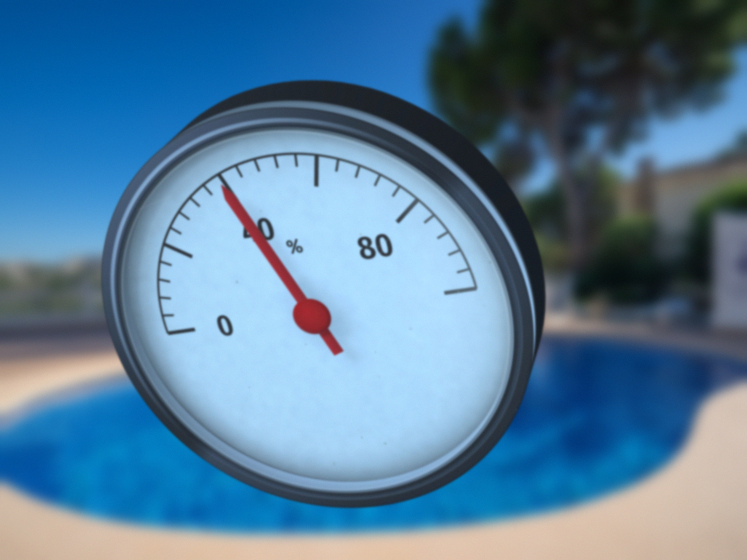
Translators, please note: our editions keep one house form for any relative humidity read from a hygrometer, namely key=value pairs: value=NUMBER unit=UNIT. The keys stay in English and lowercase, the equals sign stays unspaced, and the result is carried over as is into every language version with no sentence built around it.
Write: value=40 unit=%
